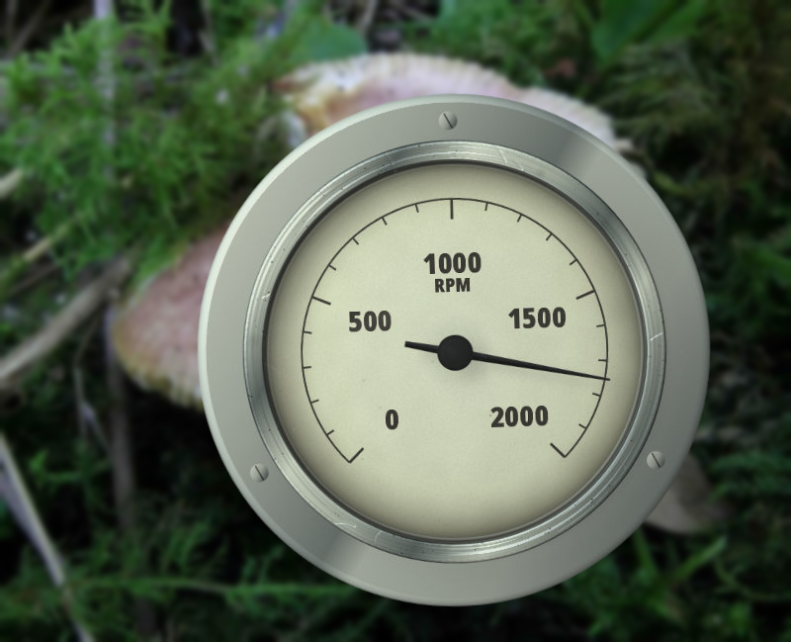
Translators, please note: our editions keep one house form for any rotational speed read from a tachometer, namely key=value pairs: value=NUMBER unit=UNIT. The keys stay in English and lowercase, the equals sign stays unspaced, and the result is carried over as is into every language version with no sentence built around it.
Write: value=1750 unit=rpm
